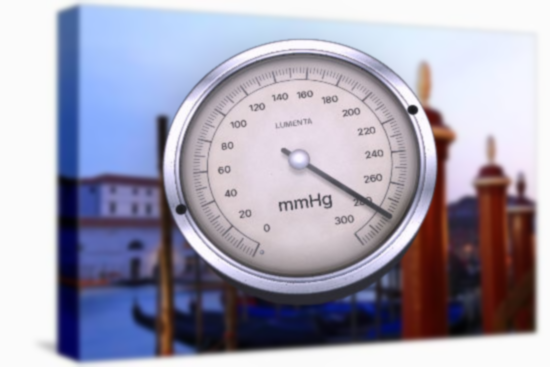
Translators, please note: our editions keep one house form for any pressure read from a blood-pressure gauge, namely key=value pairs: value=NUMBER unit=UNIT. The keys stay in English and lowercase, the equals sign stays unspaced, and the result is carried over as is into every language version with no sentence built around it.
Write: value=280 unit=mmHg
